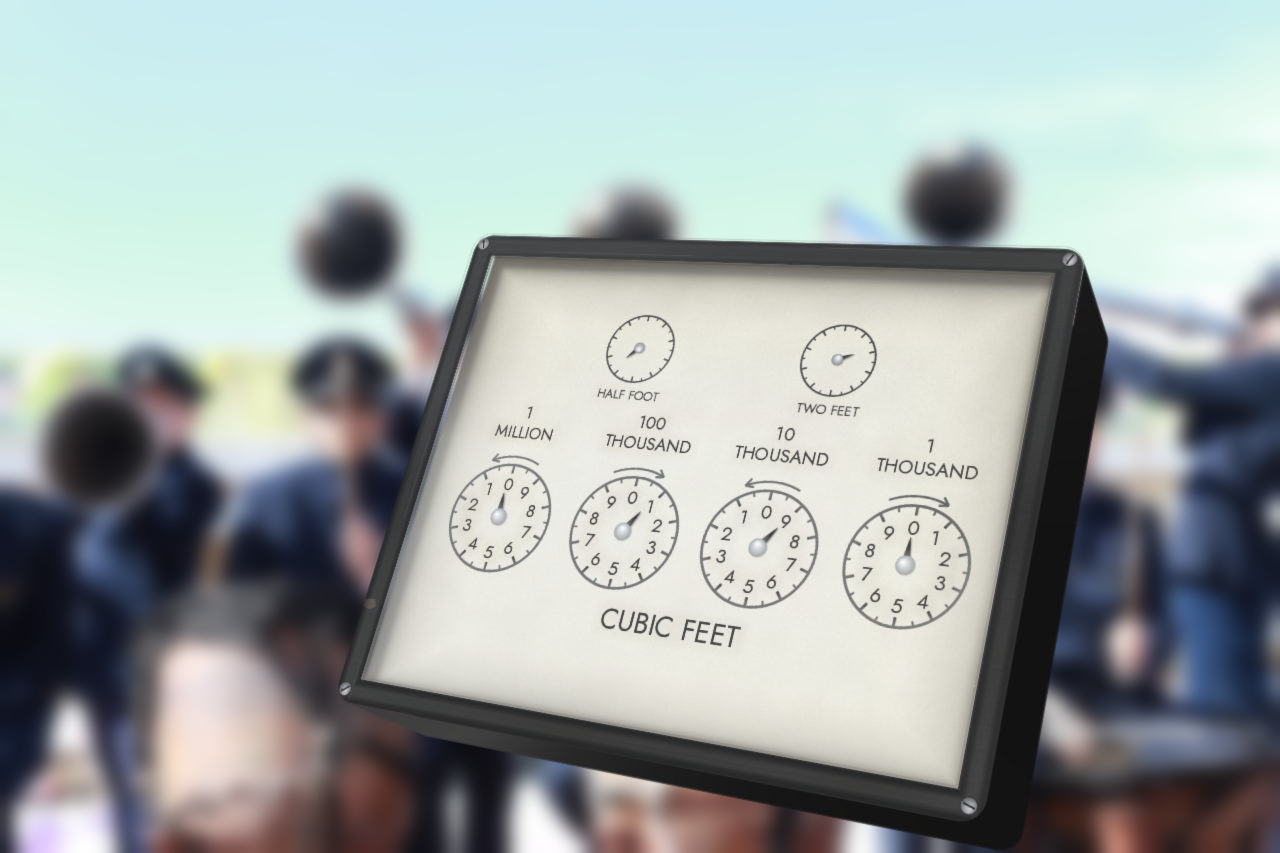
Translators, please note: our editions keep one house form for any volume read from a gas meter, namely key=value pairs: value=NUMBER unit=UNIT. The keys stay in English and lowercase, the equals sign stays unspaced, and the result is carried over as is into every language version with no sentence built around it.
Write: value=9000 unit=ft³
